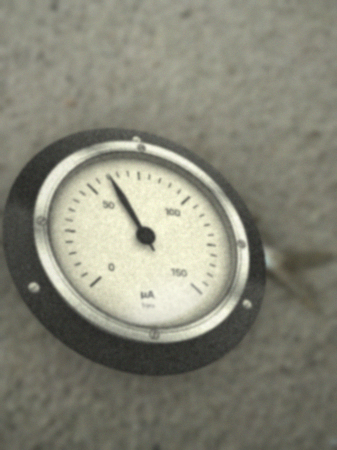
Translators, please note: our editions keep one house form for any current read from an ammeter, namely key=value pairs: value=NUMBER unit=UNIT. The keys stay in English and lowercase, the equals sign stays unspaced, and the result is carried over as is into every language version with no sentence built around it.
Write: value=60 unit=µA
